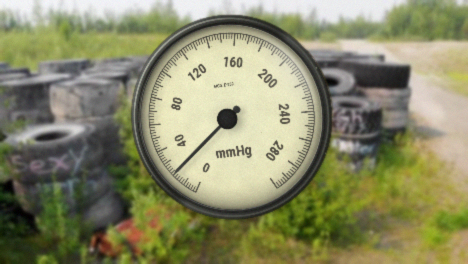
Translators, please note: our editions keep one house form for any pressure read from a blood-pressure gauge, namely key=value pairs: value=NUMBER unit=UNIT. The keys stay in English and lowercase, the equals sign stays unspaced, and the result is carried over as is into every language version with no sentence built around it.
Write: value=20 unit=mmHg
